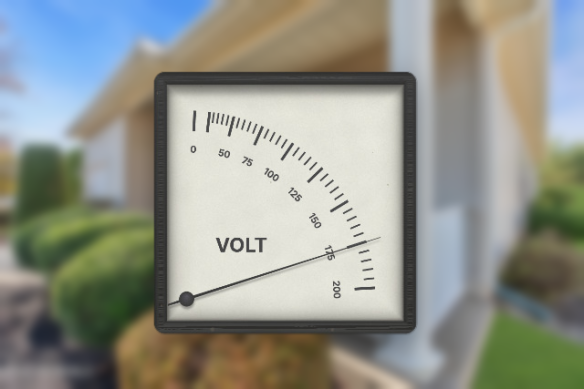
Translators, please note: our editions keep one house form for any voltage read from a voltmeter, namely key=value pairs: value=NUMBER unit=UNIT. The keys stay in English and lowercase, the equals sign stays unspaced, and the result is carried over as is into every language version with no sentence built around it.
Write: value=175 unit=V
